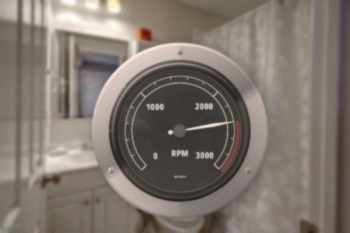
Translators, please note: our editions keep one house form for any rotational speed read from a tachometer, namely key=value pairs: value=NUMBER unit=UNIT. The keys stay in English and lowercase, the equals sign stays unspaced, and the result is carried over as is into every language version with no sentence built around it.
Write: value=2400 unit=rpm
